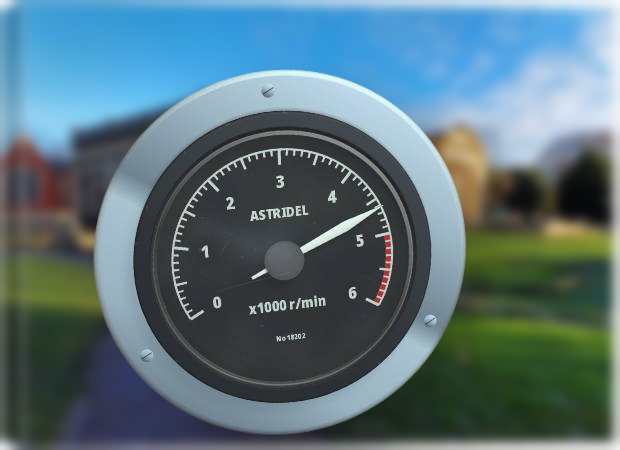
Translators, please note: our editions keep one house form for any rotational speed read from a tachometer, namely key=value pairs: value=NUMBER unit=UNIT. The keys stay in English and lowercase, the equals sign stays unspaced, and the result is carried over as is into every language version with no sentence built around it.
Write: value=4600 unit=rpm
